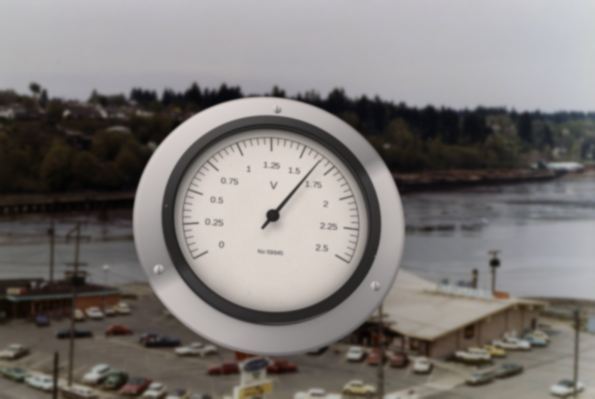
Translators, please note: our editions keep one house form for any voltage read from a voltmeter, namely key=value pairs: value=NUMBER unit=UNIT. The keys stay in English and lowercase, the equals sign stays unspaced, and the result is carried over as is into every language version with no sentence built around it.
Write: value=1.65 unit=V
